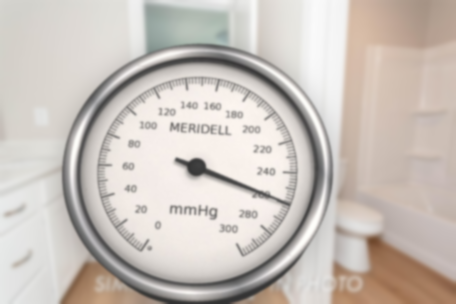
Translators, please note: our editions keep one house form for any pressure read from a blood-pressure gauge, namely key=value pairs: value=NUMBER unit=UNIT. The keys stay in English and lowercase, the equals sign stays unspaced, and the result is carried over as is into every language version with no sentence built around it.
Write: value=260 unit=mmHg
